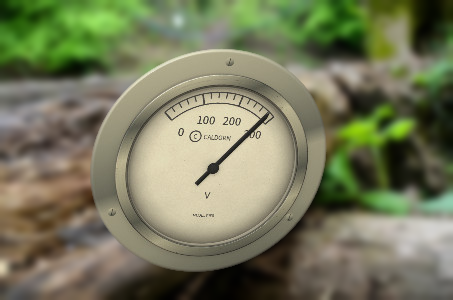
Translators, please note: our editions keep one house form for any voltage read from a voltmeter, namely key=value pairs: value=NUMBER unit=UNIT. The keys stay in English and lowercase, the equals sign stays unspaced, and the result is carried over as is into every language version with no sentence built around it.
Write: value=280 unit=V
